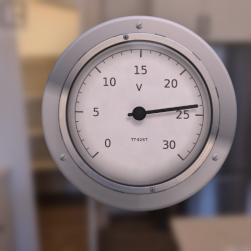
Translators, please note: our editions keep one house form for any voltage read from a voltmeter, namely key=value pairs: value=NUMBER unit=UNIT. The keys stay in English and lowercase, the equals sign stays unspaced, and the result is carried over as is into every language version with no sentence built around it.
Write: value=24 unit=V
